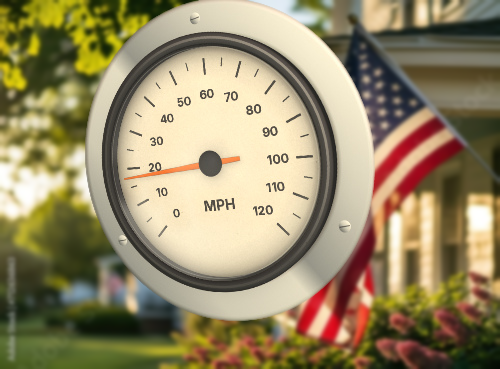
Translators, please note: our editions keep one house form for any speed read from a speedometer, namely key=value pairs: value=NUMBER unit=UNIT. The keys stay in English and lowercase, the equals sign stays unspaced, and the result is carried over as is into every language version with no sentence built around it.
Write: value=17.5 unit=mph
